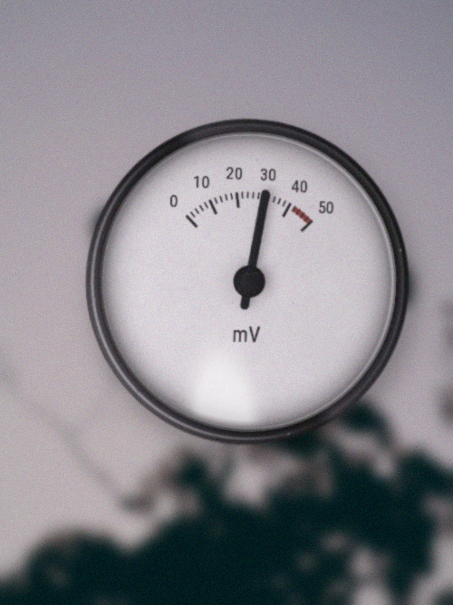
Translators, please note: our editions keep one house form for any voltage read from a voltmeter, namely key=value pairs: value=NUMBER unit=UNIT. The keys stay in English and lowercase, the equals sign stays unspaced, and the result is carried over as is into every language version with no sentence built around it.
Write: value=30 unit=mV
